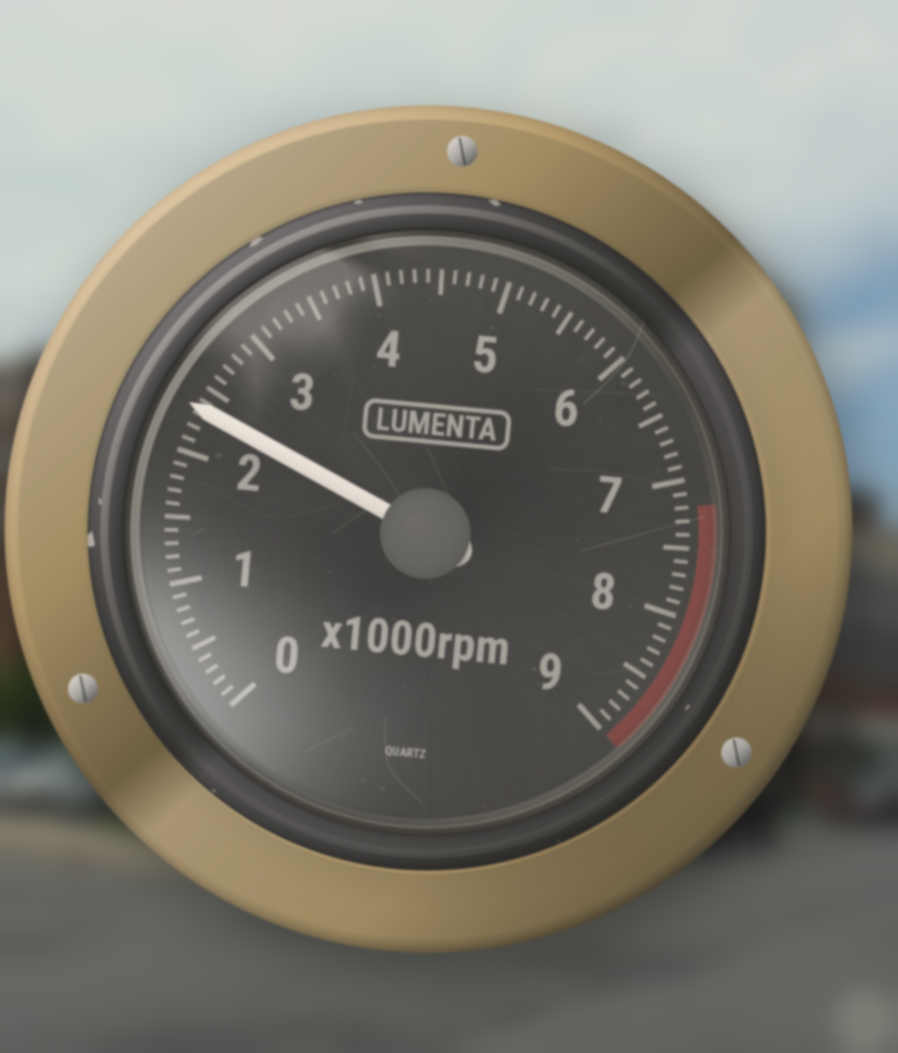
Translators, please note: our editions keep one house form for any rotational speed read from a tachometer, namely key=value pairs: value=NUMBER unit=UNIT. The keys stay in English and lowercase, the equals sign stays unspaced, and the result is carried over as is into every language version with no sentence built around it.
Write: value=2350 unit=rpm
